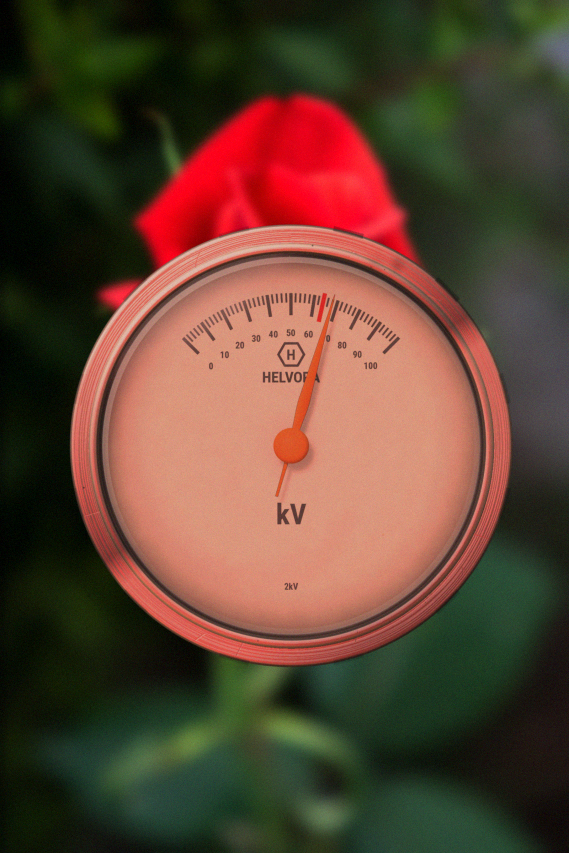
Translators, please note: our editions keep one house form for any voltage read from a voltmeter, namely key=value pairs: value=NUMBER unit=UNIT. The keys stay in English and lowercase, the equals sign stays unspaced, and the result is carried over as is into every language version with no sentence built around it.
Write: value=68 unit=kV
